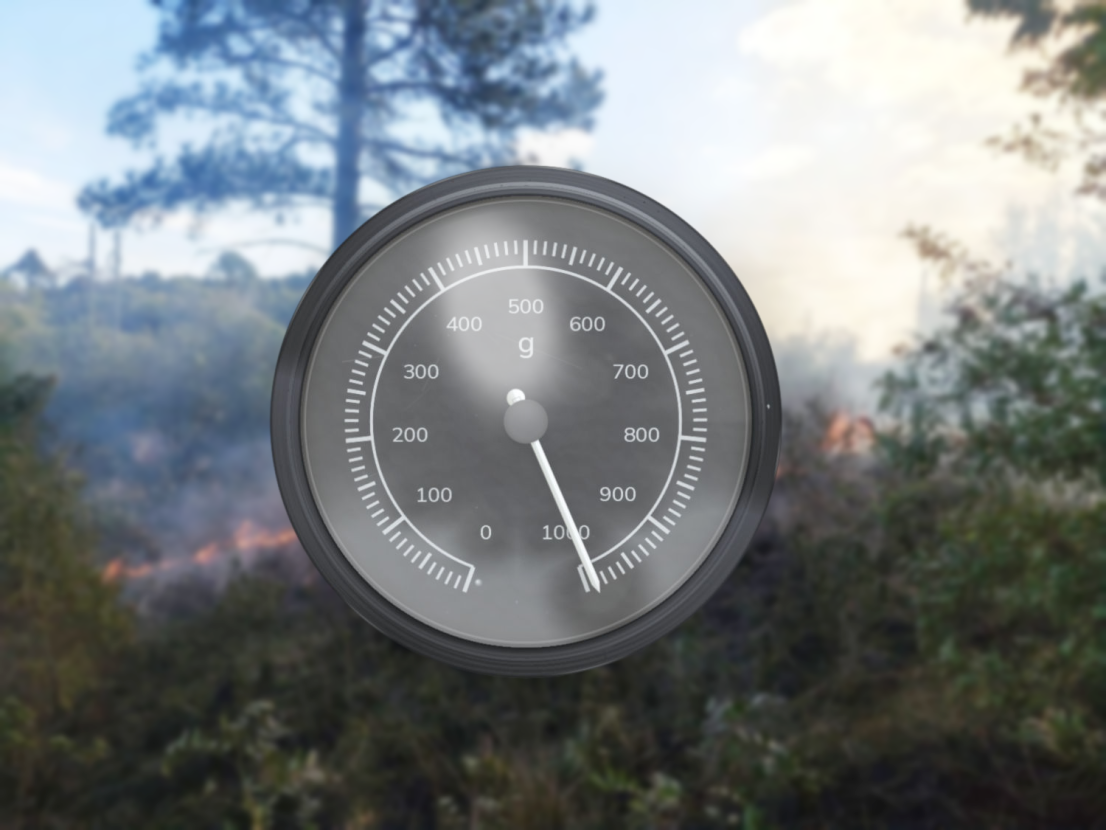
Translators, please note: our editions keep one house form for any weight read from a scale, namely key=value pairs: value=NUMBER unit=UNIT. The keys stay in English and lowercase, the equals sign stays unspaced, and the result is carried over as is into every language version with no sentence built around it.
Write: value=990 unit=g
